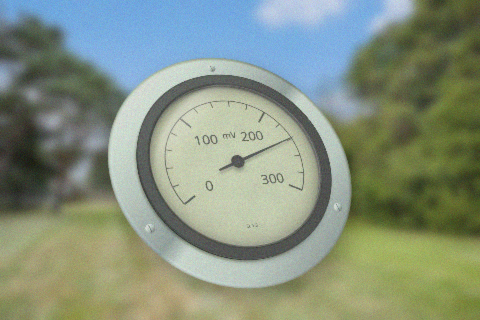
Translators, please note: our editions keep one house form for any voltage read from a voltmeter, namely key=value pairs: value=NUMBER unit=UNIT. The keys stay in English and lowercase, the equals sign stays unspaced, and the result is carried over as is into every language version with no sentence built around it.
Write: value=240 unit=mV
